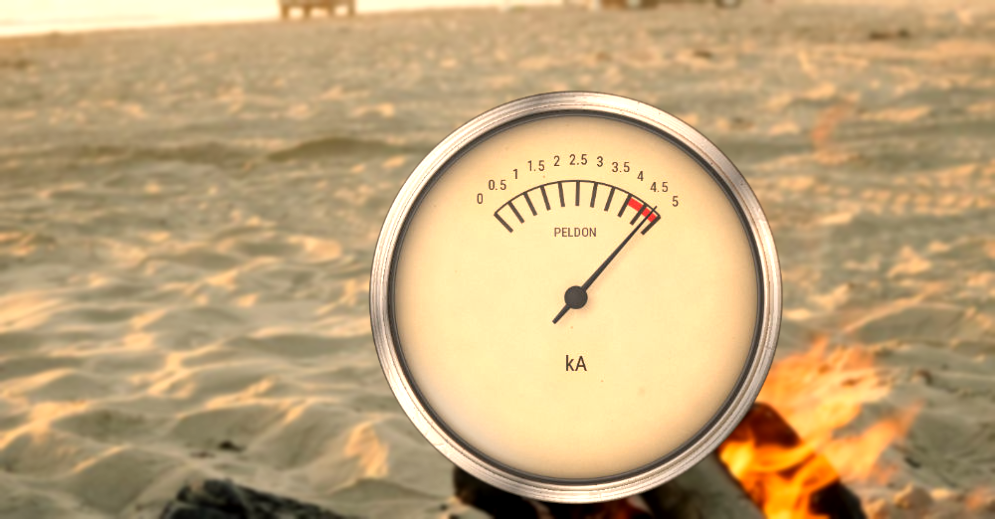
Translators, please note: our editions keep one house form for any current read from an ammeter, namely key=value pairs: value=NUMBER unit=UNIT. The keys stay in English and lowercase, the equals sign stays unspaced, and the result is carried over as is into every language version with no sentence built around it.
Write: value=4.75 unit=kA
